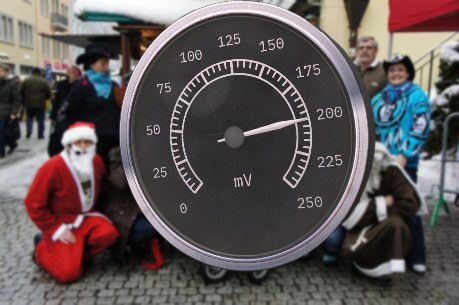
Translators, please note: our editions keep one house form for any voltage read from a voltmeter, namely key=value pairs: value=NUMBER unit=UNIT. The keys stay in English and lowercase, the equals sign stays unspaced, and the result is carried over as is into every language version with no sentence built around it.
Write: value=200 unit=mV
